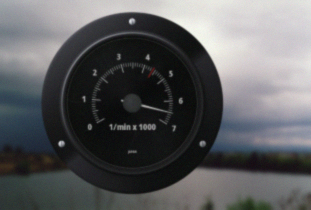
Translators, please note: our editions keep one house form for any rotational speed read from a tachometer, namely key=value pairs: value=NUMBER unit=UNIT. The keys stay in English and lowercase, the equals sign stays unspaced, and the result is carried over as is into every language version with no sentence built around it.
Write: value=6500 unit=rpm
